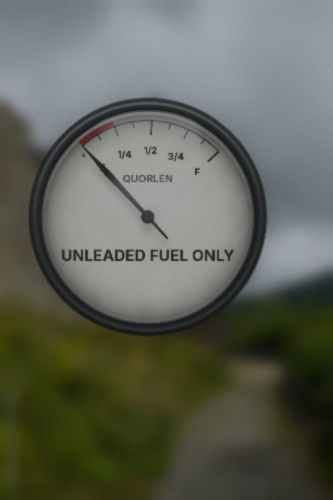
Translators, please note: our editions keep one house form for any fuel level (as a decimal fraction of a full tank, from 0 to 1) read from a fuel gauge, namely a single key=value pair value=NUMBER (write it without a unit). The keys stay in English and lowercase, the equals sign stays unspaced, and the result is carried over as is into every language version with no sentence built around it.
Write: value=0
